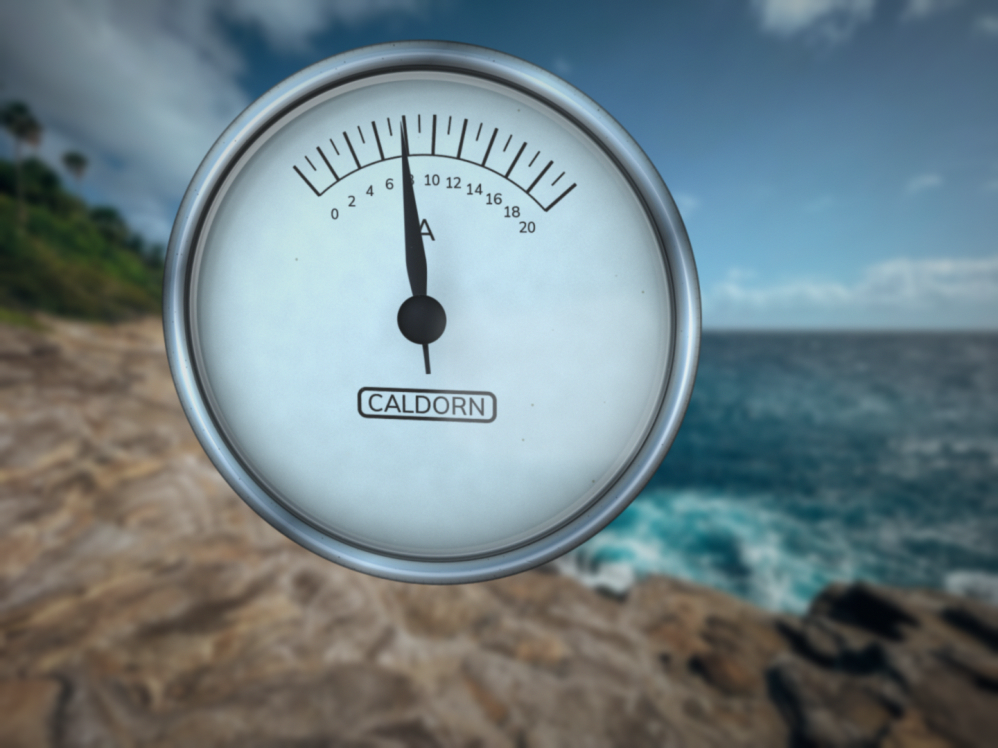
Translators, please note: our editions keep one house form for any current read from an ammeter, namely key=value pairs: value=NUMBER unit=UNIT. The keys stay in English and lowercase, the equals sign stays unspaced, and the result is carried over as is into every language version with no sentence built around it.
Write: value=8 unit=A
